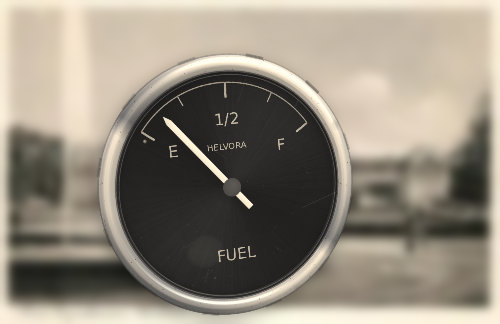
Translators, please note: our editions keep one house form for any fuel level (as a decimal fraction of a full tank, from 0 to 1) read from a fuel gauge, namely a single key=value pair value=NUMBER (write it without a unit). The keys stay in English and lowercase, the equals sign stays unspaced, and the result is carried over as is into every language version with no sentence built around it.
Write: value=0.125
